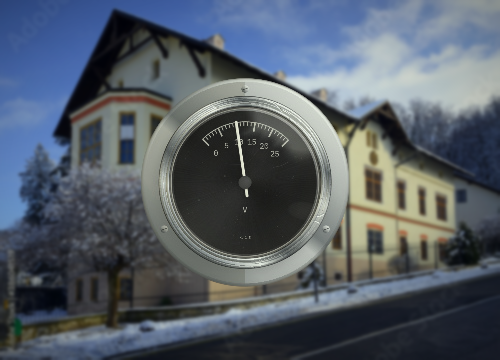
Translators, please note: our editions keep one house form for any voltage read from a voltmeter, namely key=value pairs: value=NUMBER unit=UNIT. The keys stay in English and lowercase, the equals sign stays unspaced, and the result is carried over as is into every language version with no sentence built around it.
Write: value=10 unit=V
